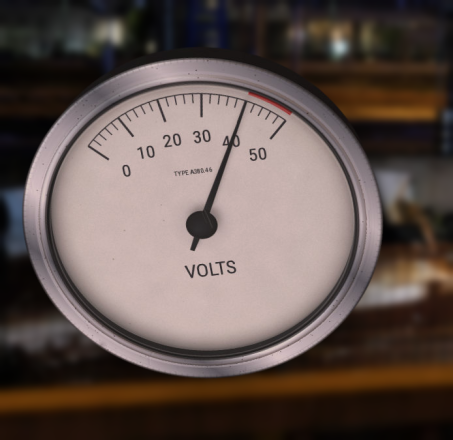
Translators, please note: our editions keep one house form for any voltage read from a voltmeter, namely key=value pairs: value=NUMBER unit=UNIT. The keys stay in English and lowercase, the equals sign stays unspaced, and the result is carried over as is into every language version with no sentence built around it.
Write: value=40 unit=V
